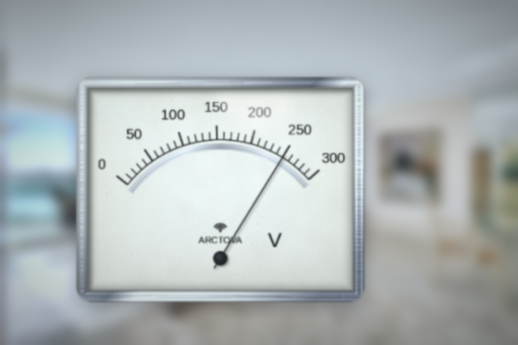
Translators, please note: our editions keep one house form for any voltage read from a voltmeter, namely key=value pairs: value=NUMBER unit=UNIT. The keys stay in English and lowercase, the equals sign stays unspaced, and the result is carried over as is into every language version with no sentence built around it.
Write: value=250 unit=V
